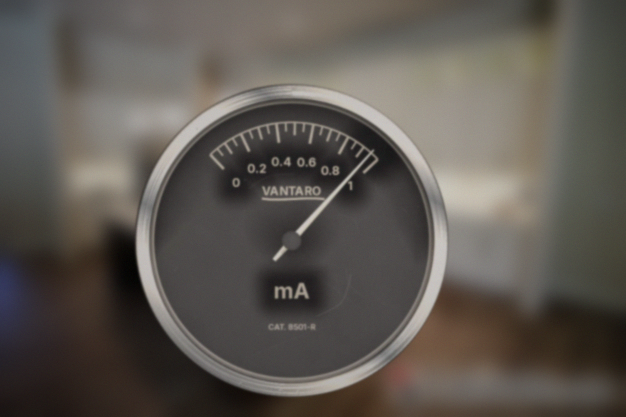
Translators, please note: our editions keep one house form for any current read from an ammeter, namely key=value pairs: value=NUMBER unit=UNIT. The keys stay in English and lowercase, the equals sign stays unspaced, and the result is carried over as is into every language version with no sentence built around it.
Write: value=0.95 unit=mA
